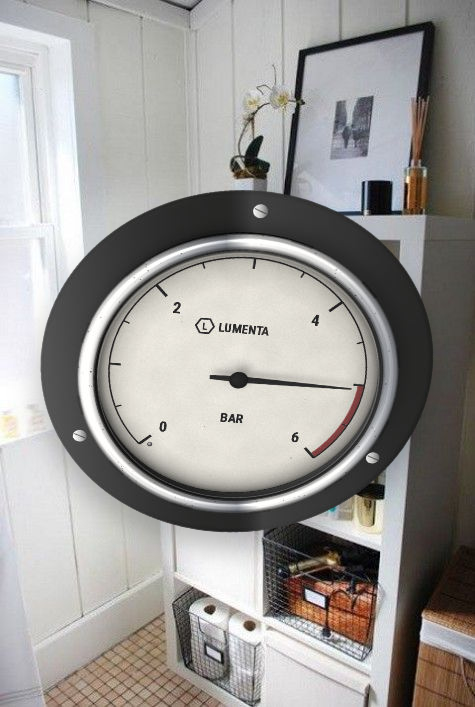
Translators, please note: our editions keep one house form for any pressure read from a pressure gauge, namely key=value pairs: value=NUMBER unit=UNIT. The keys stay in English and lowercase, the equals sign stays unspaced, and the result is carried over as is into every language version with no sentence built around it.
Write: value=5 unit=bar
